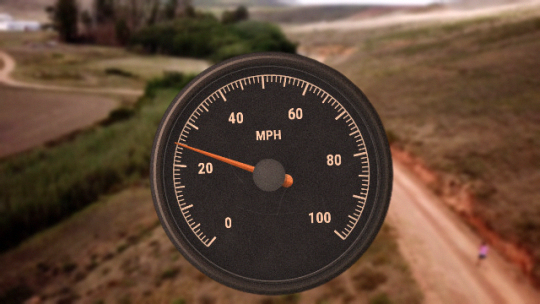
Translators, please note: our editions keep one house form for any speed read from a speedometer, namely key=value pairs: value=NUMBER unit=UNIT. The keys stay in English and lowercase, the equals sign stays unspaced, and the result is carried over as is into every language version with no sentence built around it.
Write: value=25 unit=mph
